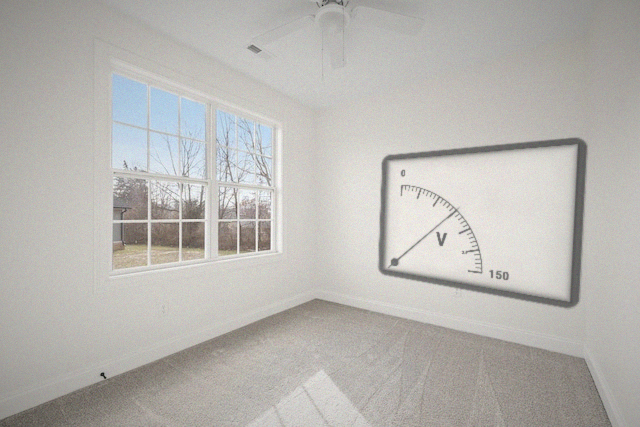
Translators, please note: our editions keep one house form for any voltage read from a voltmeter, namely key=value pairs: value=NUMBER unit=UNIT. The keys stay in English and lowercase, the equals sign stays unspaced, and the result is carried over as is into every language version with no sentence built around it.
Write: value=75 unit=V
